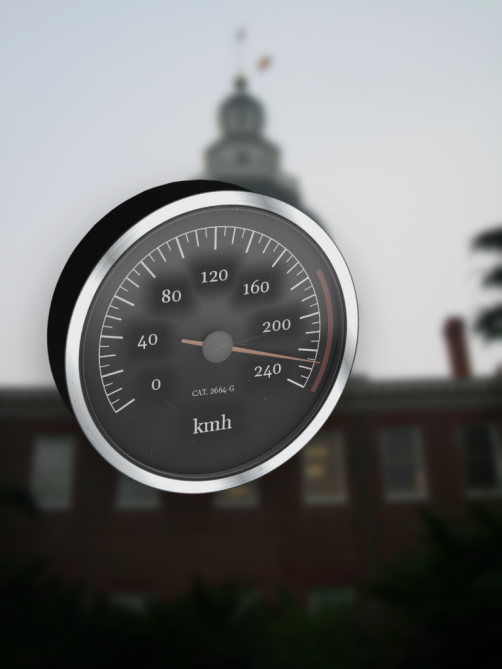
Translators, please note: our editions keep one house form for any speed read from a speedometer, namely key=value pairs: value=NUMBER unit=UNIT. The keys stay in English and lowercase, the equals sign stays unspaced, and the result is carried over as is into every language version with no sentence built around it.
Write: value=225 unit=km/h
